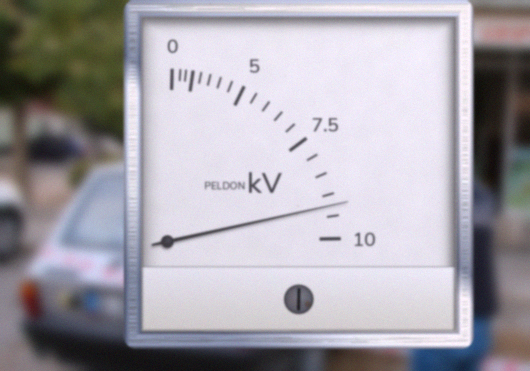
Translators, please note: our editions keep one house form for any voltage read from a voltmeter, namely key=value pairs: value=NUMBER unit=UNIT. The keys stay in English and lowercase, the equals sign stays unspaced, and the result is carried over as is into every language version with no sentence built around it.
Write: value=9.25 unit=kV
